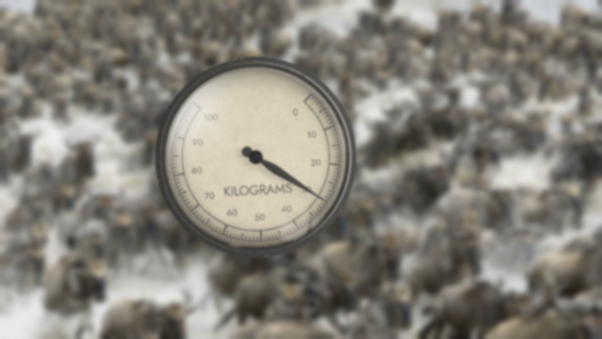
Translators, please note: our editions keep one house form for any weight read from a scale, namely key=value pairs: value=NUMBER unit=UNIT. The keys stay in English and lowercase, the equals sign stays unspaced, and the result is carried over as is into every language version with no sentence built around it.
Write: value=30 unit=kg
